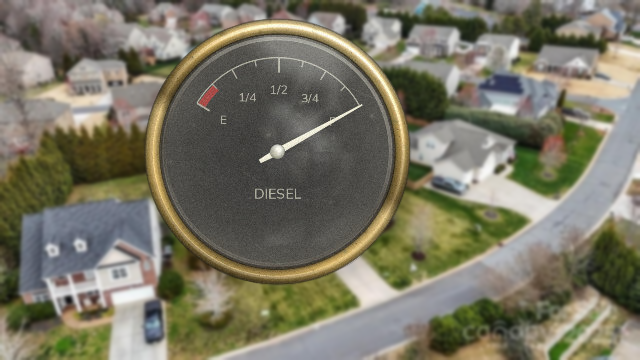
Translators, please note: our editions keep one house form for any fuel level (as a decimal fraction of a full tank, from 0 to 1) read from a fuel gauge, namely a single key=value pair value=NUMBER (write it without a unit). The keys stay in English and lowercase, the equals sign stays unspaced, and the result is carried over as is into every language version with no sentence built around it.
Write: value=1
